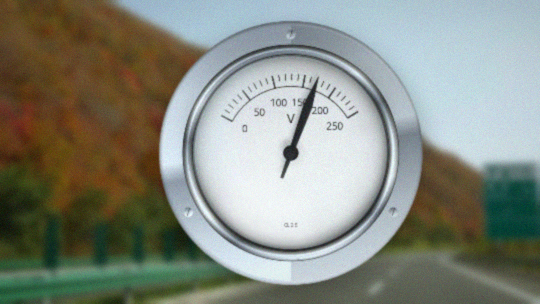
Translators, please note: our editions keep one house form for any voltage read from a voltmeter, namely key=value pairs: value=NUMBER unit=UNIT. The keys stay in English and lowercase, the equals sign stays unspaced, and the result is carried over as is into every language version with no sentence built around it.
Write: value=170 unit=V
